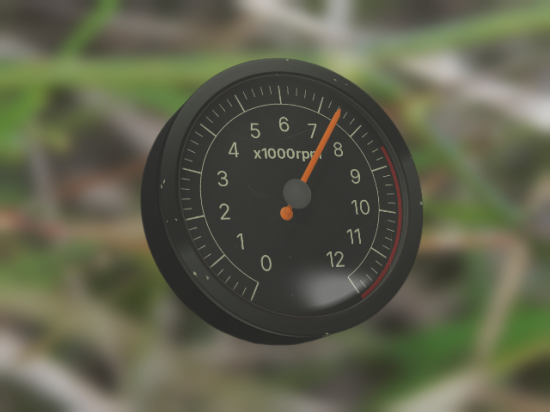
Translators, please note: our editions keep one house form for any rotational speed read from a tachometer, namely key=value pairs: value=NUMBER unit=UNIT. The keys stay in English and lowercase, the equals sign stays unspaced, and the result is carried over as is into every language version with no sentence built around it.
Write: value=7400 unit=rpm
